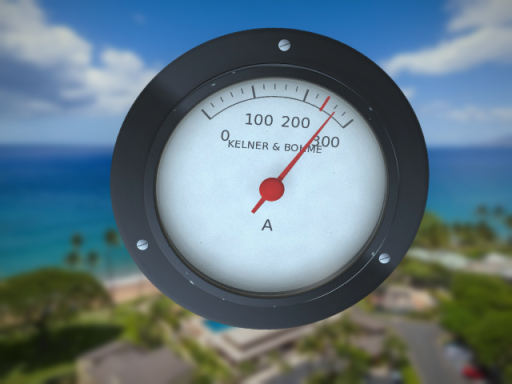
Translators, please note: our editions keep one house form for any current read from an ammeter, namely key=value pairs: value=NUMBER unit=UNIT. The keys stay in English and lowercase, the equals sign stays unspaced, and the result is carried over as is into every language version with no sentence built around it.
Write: value=260 unit=A
